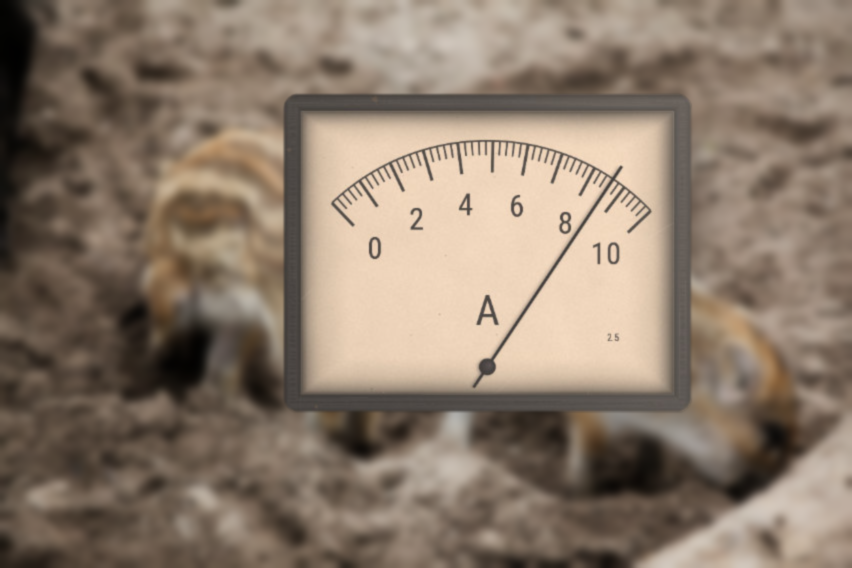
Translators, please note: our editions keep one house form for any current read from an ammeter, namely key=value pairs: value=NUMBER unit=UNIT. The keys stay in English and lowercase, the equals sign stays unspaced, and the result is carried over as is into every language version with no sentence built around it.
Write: value=8.6 unit=A
